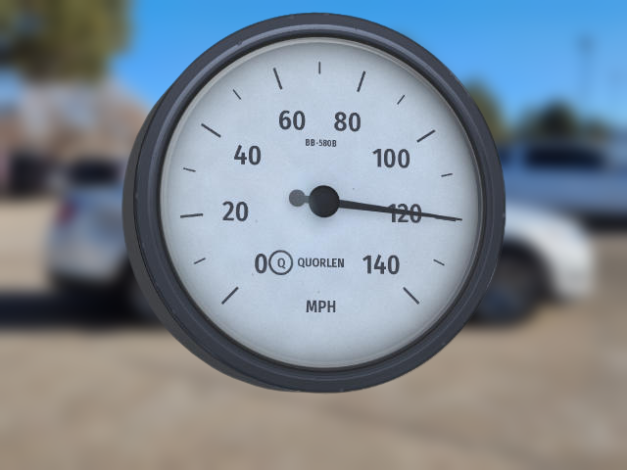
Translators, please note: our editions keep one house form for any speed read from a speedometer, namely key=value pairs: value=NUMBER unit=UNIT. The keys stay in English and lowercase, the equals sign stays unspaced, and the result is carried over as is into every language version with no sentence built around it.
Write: value=120 unit=mph
